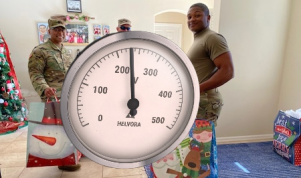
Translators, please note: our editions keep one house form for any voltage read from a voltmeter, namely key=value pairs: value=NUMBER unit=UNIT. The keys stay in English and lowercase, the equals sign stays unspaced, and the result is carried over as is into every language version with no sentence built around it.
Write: value=230 unit=V
